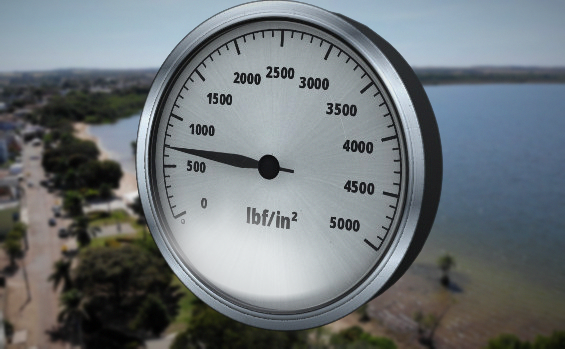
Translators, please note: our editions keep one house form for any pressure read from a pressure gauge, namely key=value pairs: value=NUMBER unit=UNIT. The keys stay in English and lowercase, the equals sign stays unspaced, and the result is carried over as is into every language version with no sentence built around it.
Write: value=700 unit=psi
